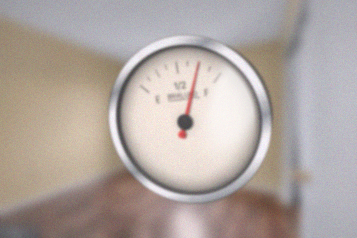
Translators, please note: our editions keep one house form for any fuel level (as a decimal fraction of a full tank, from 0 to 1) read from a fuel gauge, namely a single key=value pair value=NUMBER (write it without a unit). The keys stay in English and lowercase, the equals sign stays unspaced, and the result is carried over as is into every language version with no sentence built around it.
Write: value=0.75
